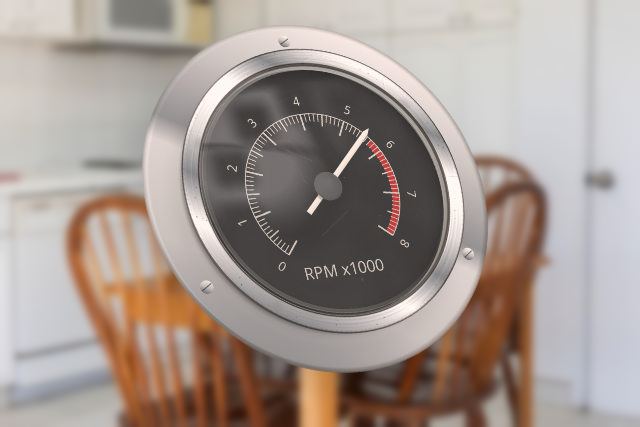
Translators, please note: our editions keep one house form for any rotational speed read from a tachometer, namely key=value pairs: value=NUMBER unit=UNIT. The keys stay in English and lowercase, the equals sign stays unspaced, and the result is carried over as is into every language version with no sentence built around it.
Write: value=5500 unit=rpm
